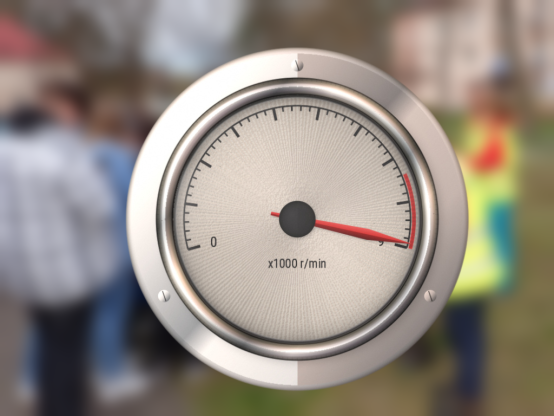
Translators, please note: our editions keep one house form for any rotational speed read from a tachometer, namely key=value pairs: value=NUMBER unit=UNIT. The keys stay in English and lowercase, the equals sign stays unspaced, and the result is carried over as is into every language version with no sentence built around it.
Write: value=8900 unit=rpm
